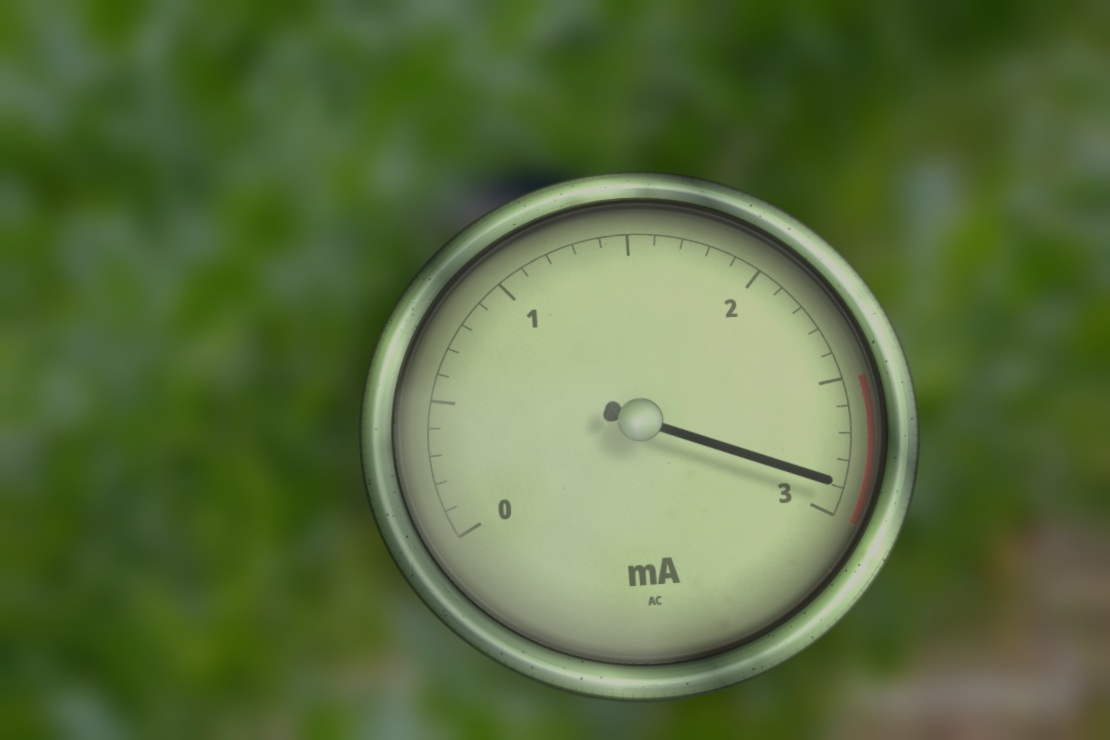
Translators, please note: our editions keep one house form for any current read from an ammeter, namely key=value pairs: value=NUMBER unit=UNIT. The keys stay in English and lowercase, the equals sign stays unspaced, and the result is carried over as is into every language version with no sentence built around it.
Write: value=2.9 unit=mA
